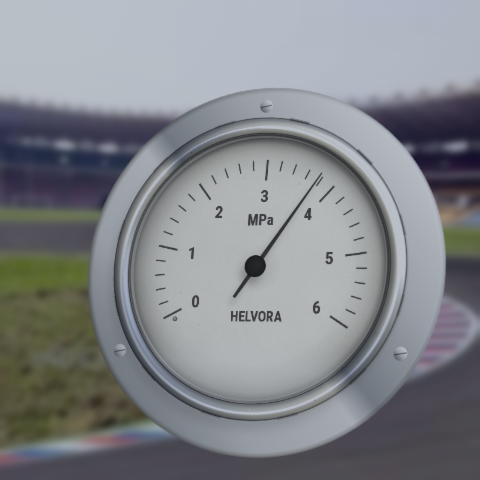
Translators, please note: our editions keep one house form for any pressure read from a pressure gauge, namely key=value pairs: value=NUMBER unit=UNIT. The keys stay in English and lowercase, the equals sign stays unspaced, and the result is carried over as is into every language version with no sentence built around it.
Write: value=3.8 unit=MPa
